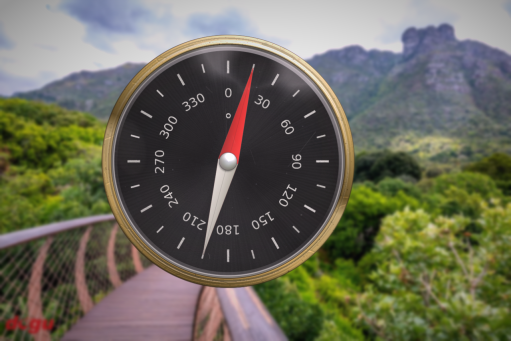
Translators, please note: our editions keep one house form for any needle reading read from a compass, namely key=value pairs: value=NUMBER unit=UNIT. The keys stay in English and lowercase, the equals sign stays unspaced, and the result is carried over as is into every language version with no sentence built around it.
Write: value=15 unit=°
